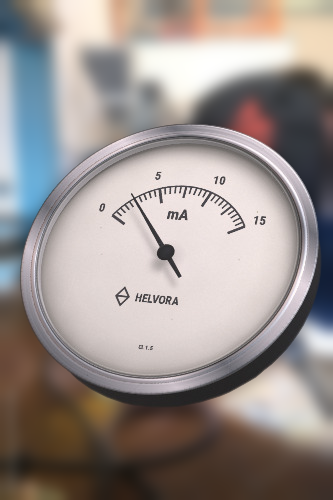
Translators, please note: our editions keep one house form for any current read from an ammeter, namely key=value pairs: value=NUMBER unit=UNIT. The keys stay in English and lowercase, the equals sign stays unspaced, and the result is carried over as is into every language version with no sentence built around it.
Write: value=2.5 unit=mA
